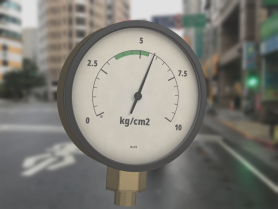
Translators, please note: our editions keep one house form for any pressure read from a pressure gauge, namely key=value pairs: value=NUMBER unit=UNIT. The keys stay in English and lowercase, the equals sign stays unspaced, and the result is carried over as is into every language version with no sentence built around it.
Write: value=5.75 unit=kg/cm²
